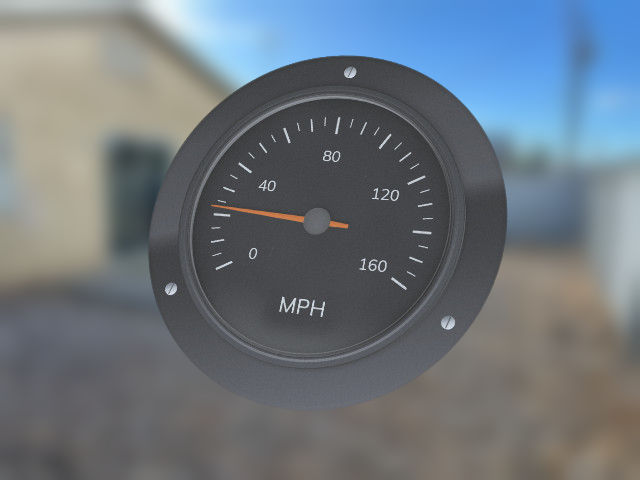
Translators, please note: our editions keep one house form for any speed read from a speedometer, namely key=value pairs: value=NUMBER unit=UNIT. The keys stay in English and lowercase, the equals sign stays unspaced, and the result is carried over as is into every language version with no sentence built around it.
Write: value=22.5 unit=mph
